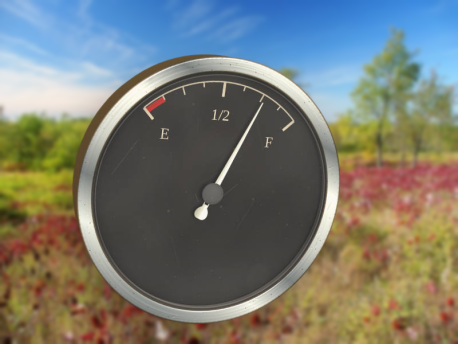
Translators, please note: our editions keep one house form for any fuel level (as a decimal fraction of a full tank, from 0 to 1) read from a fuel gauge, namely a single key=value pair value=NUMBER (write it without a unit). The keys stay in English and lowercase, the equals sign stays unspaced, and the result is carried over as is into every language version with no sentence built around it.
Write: value=0.75
